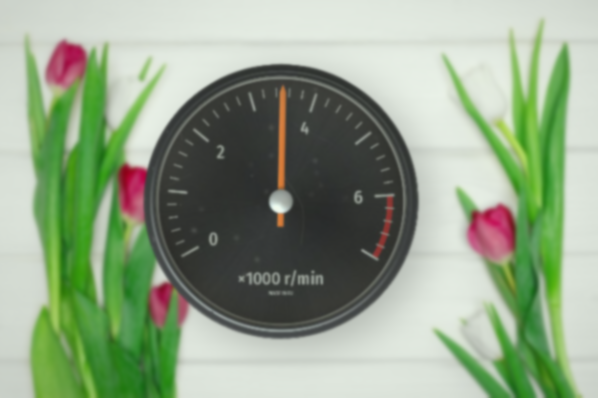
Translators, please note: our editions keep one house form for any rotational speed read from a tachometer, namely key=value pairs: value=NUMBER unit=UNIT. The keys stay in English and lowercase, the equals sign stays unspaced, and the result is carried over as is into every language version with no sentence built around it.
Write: value=3500 unit=rpm
